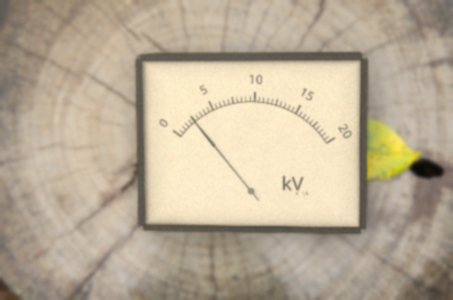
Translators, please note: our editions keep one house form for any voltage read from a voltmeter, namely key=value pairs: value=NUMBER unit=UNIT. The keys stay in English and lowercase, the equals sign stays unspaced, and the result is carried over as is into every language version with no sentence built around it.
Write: value=2.5 unit=kV
